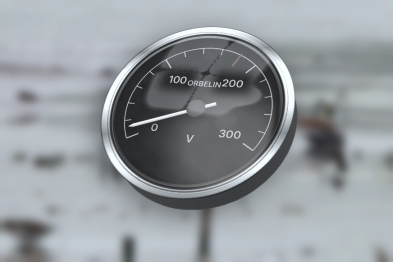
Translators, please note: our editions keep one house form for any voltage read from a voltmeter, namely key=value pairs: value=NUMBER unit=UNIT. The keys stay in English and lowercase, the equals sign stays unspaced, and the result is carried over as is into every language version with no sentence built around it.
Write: value=10 unit=V
